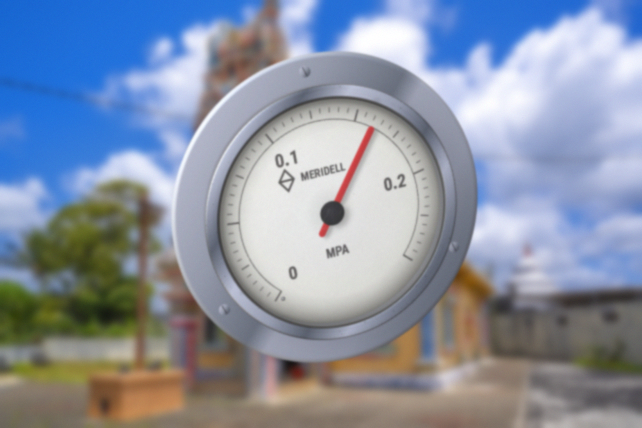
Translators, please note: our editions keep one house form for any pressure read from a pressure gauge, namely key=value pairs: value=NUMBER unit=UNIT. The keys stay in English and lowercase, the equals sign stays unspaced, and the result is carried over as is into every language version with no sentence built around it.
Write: value=0.16 unit=MPa
